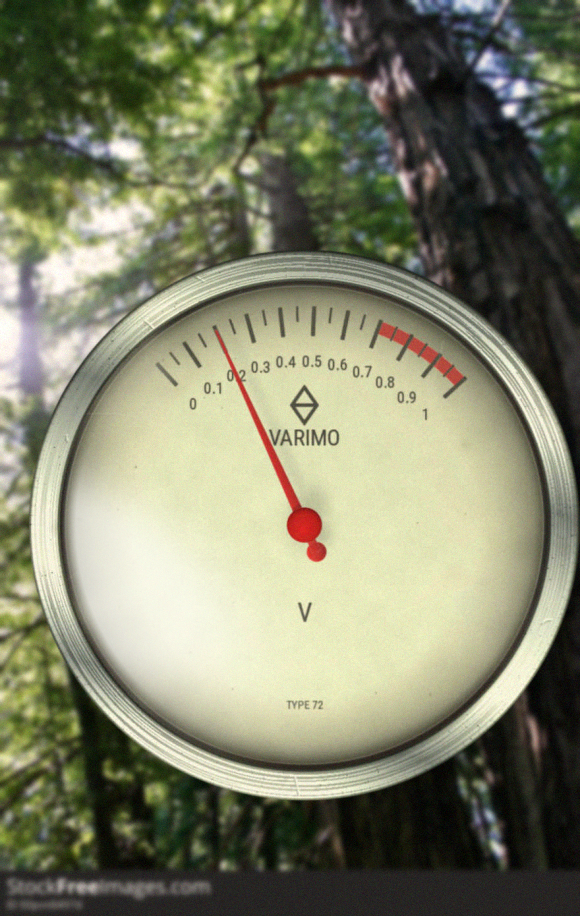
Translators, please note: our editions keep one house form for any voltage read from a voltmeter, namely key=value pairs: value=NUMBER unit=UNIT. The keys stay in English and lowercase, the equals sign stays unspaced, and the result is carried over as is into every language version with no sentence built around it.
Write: value=0.2 unit=V
